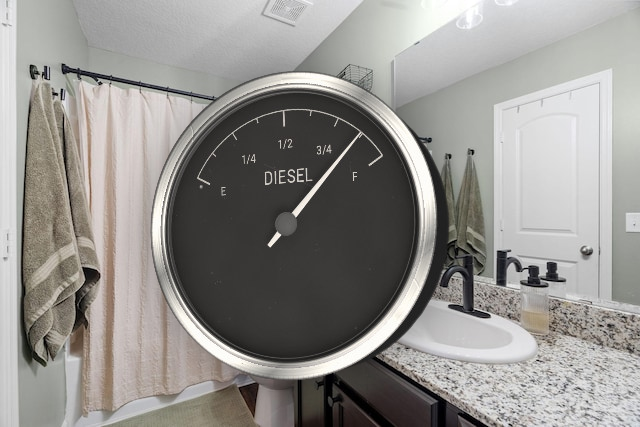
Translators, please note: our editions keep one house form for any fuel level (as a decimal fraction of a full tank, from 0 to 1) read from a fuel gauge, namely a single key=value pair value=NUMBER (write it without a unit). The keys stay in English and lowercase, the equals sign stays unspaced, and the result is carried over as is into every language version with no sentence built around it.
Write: value=0.875
